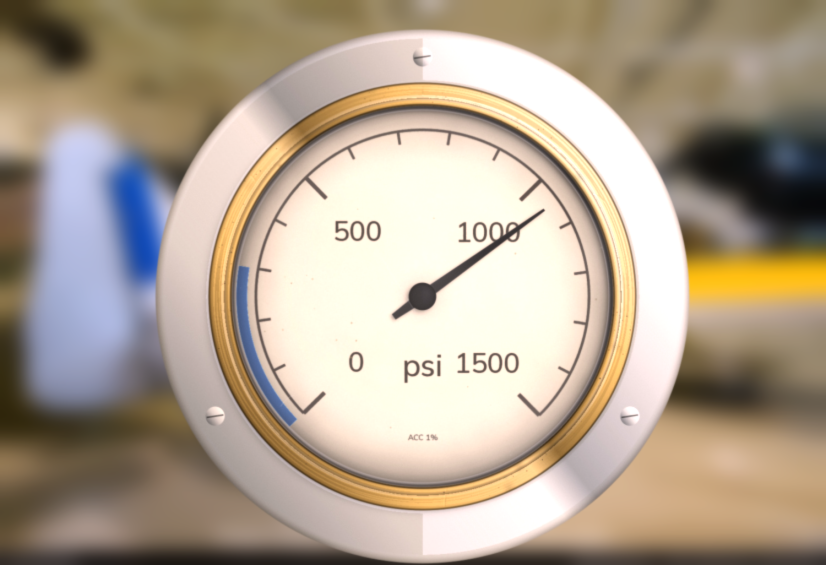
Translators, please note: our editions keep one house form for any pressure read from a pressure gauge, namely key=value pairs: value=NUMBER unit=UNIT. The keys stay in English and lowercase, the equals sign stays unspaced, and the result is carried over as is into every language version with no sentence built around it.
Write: value=1050 unit=psi
